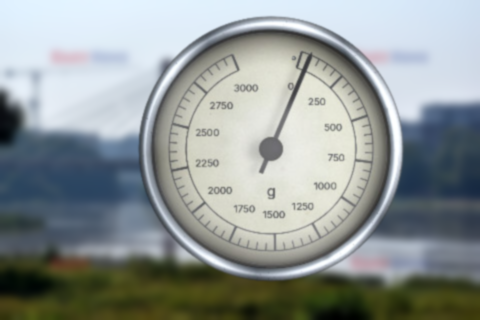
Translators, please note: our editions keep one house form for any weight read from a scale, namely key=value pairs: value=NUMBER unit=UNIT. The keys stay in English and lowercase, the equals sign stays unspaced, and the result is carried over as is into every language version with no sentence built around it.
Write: value=50 unit=g
